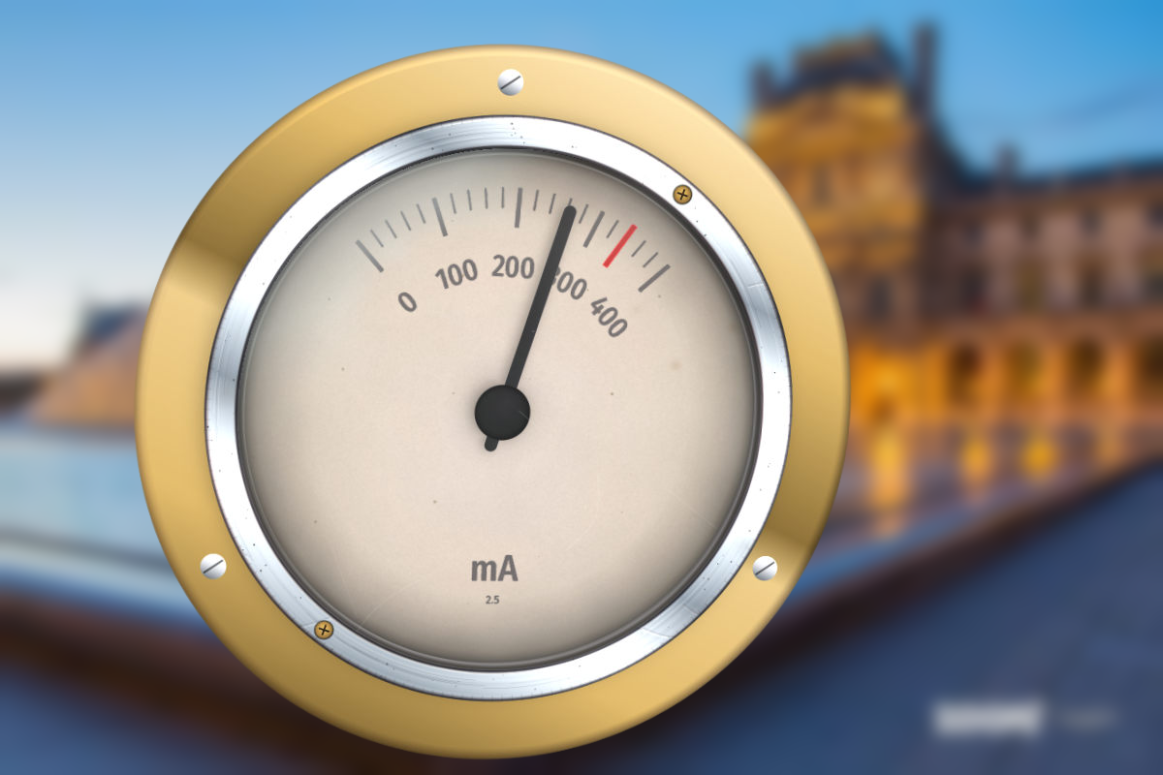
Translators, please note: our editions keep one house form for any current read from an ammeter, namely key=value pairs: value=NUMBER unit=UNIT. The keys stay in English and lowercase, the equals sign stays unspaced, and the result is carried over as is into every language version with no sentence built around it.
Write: value=260 unit=mA
